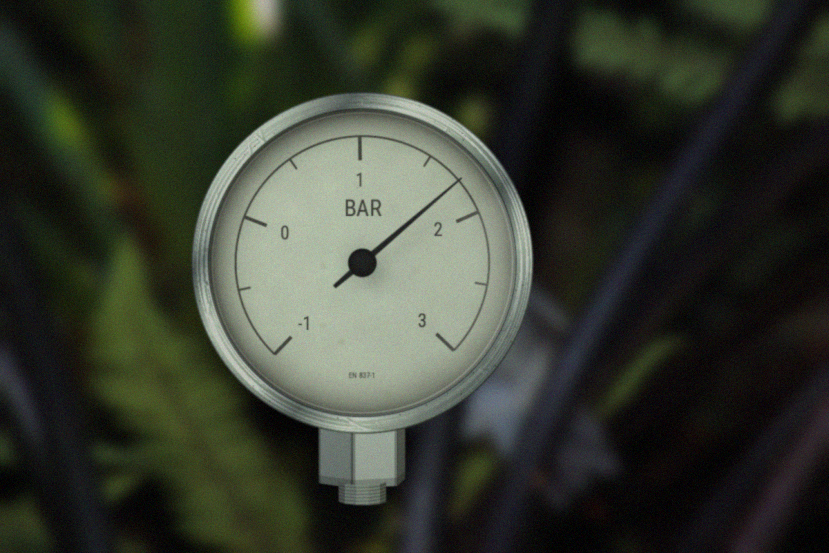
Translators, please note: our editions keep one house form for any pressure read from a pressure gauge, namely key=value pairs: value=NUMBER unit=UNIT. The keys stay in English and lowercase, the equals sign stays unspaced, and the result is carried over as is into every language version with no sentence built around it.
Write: value=1.75 unit=bar
